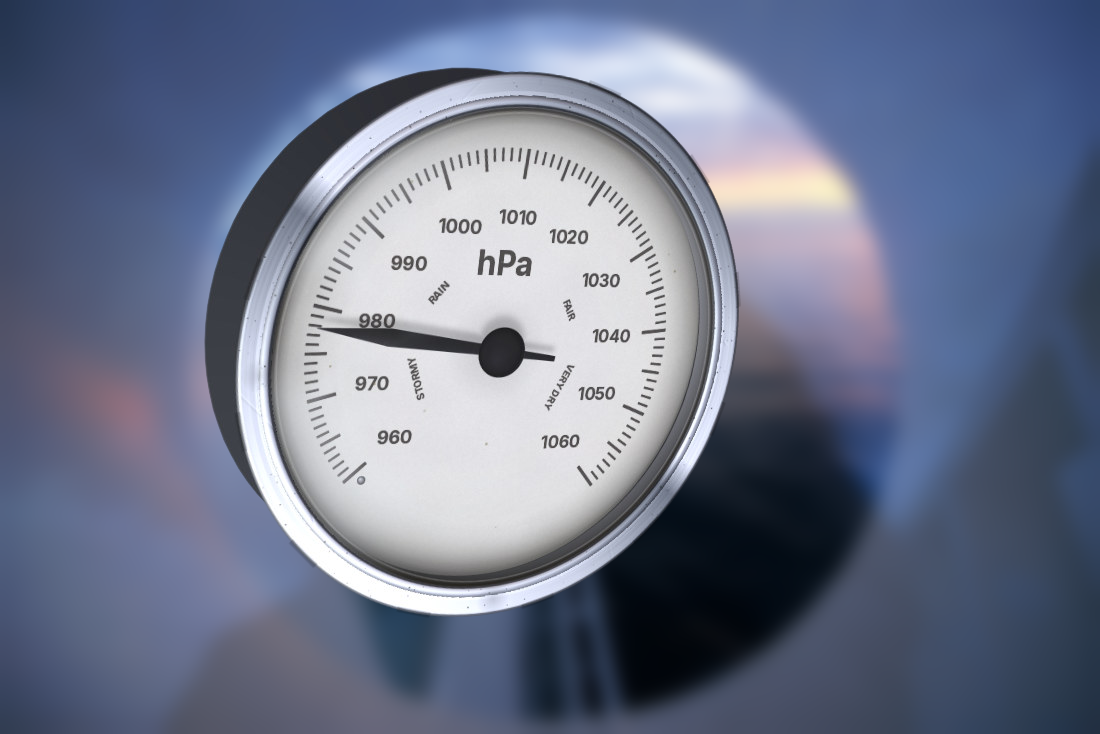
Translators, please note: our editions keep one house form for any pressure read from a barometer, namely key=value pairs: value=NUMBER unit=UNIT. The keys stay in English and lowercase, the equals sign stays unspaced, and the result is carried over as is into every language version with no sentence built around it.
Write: value=978 unit=hPa
